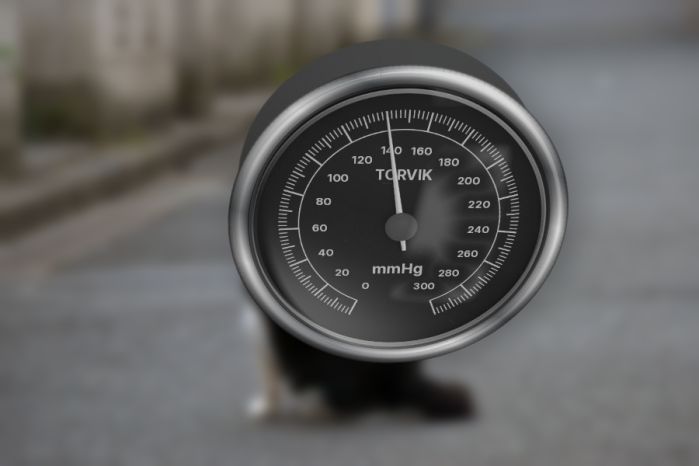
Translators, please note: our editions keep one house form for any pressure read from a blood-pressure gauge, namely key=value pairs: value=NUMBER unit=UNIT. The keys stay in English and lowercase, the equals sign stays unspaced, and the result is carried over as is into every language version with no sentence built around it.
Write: value=140 unit=mmHg
